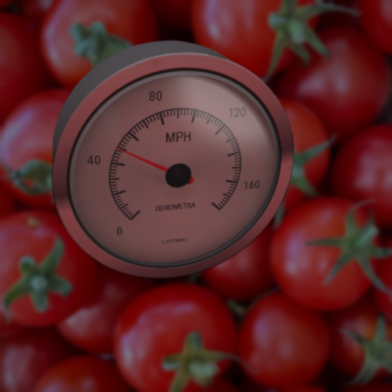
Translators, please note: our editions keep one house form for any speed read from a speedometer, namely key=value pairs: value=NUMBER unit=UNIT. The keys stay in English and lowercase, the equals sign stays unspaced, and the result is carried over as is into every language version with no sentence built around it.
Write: value=50 unit=mph
